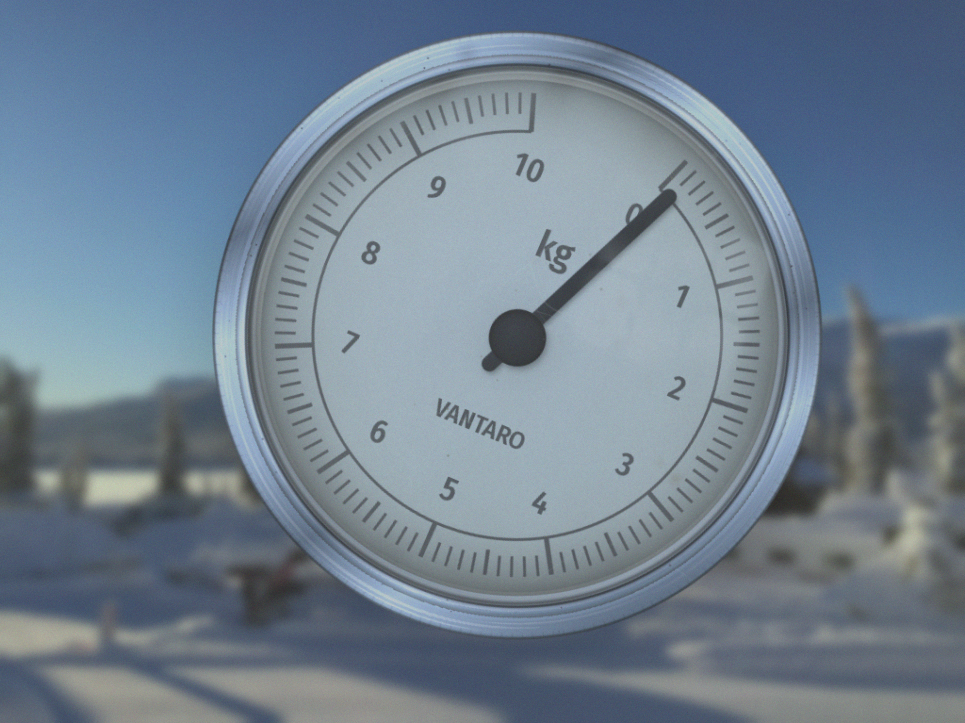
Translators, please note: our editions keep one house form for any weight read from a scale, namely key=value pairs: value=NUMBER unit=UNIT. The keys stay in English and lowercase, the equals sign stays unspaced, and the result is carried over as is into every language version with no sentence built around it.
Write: value=0.1 unit=kg
